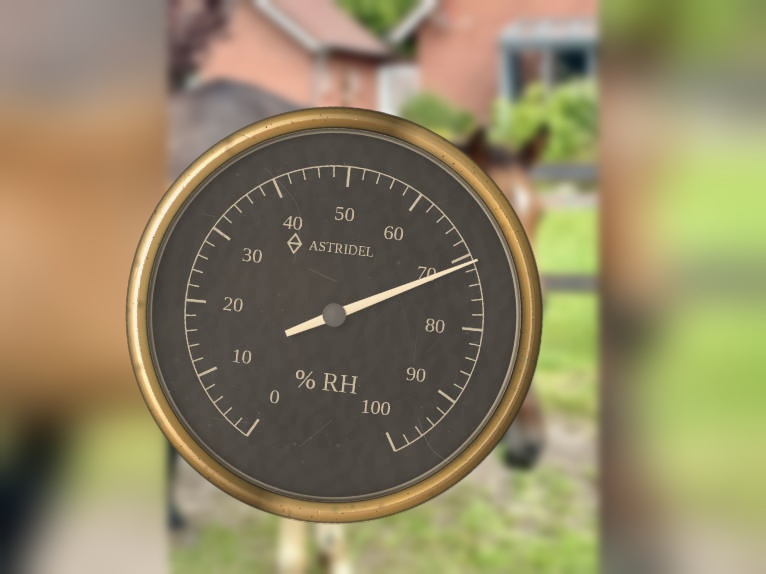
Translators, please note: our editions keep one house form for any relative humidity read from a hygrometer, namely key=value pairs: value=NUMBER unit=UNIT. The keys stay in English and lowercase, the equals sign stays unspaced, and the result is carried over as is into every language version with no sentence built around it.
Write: value=71 unit=%
